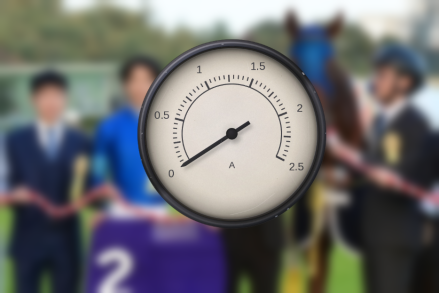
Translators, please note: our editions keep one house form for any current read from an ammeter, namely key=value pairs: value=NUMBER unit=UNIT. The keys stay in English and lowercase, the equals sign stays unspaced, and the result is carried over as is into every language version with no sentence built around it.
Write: value=0 unit=A
